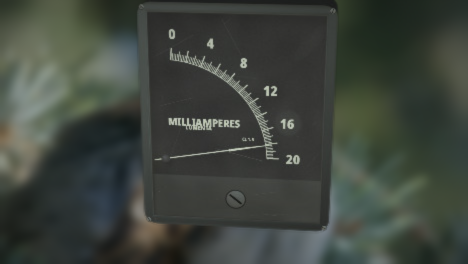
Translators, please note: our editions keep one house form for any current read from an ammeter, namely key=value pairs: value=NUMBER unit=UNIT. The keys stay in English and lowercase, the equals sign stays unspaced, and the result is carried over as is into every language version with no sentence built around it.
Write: value=18 unit=mA
